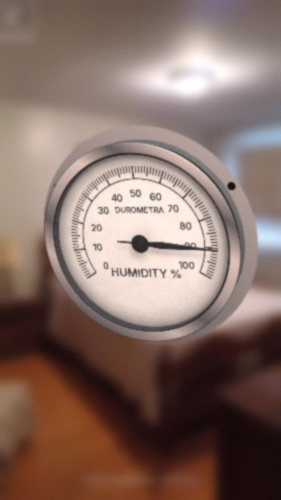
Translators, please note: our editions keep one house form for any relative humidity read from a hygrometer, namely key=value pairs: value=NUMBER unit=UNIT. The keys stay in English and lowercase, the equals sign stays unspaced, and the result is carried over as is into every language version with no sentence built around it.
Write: value=90 unit=%
